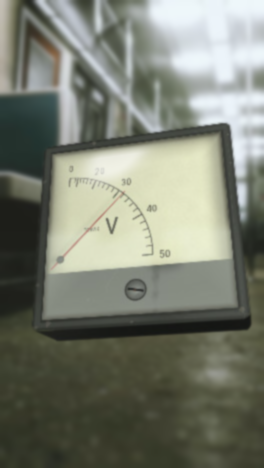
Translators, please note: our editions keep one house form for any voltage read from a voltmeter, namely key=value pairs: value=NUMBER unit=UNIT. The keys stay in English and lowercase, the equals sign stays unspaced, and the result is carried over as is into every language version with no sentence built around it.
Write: value=32 unit=V
